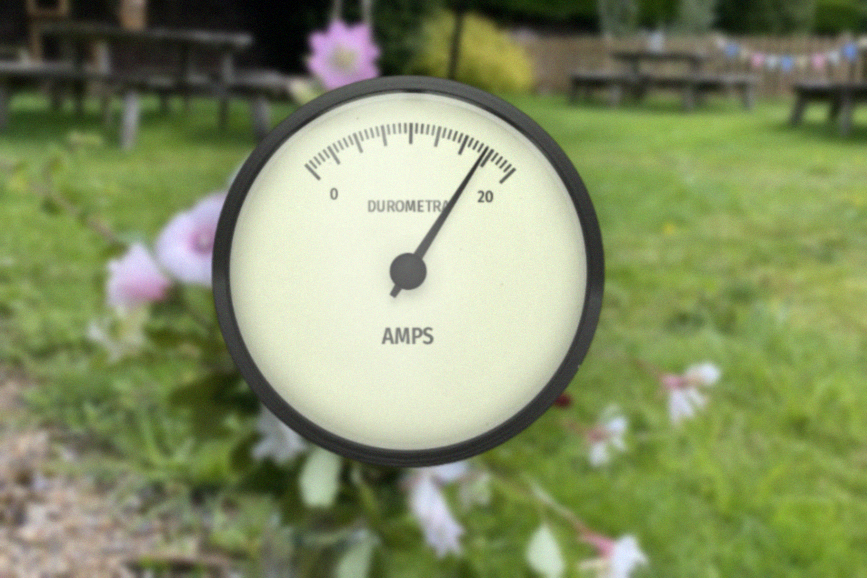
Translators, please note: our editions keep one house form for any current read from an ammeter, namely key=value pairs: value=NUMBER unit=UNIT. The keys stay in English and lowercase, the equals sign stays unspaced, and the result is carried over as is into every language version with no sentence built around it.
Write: value=17 unit=A
